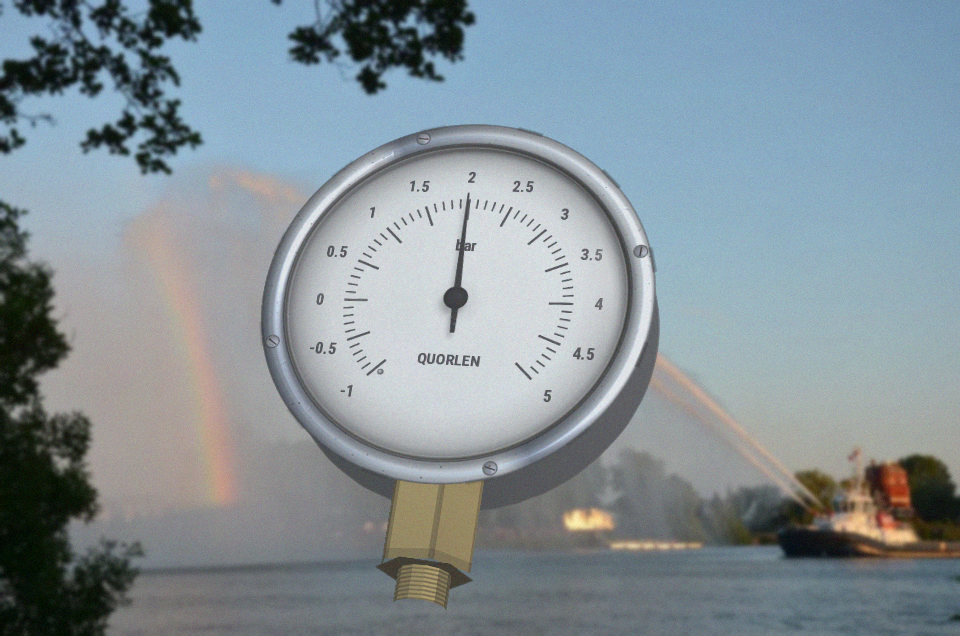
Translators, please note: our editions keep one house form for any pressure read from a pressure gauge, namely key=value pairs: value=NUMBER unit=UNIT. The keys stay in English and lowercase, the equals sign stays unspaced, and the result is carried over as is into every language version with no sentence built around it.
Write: value=2 unit=bar
